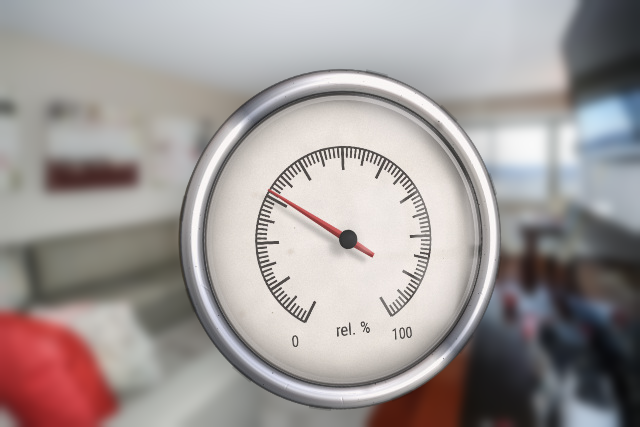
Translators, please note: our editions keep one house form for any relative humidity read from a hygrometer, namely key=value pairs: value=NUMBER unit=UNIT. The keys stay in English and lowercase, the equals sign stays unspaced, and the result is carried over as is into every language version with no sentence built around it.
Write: value=31 unit=%
